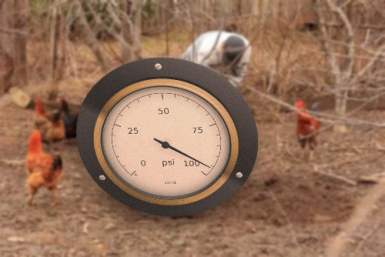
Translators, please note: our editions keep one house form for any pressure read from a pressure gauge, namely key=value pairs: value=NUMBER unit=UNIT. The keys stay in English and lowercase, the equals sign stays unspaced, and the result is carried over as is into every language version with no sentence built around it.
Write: value=95 unit=psi
